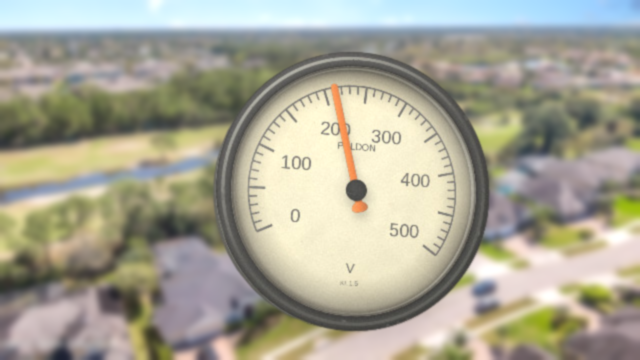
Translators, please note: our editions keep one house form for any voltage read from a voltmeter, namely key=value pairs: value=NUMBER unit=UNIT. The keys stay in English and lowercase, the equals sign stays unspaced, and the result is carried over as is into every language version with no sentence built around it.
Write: value=210 unit=V
